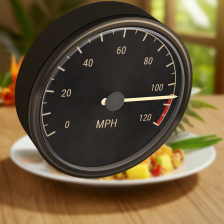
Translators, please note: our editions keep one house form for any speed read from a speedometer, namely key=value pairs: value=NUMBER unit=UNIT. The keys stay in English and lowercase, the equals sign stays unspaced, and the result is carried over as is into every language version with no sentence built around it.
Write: value=105 unit=mph
